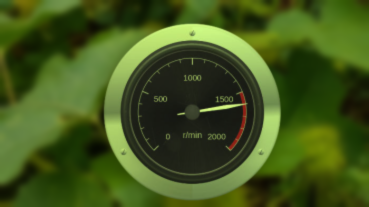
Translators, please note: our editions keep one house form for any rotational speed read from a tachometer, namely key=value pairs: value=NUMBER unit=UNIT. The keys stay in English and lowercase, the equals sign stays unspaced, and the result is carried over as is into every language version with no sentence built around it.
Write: value=1600 unit=rpm
